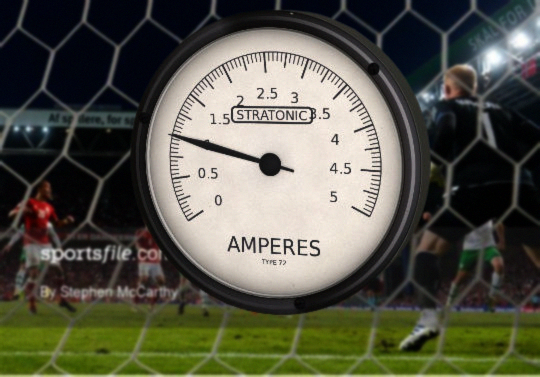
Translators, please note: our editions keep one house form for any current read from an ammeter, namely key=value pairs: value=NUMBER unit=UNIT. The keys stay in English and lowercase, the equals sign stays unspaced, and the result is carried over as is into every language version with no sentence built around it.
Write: value=1 unit=A
